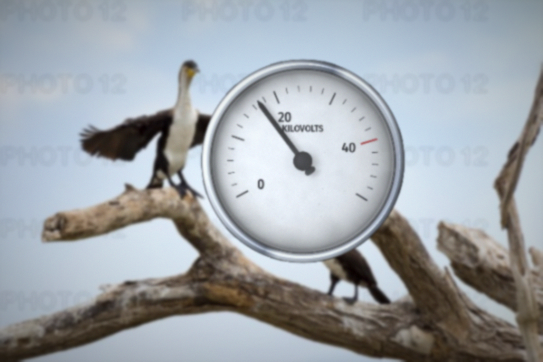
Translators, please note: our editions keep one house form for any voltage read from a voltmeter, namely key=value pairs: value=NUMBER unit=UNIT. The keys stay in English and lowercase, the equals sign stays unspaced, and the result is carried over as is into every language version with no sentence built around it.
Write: value=17 unit=kV
